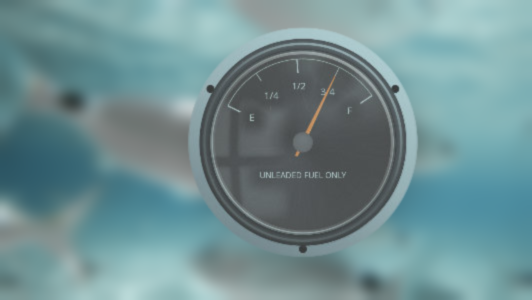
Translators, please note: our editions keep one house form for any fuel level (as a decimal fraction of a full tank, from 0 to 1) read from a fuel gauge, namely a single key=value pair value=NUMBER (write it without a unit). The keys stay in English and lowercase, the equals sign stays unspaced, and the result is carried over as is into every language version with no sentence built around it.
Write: value=0.75
